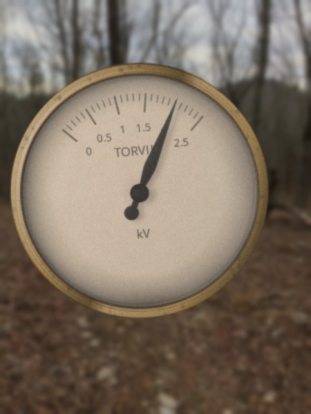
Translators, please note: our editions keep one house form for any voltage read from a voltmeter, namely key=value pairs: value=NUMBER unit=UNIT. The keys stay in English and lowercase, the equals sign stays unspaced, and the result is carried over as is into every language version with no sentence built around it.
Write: value=2 unit=kV
